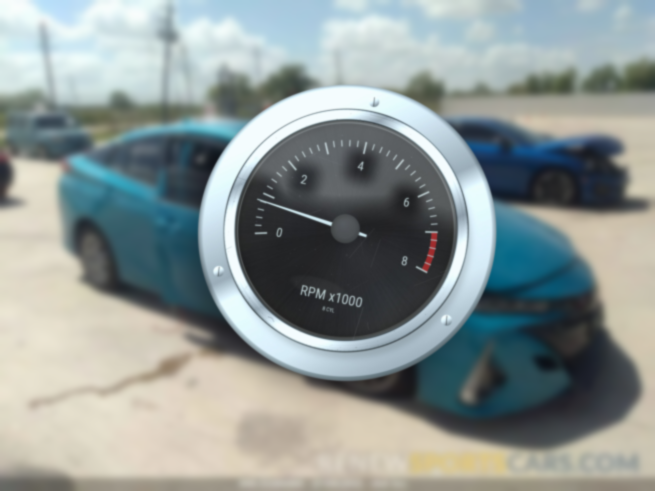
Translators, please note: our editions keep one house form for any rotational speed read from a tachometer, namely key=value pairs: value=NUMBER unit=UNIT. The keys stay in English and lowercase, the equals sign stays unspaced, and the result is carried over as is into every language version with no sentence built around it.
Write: value=800 unit=rpm
